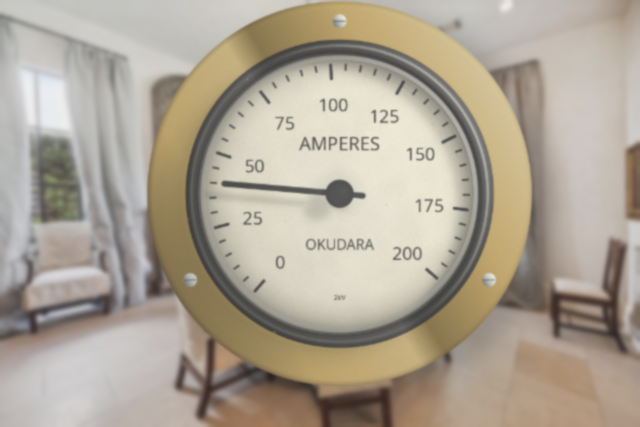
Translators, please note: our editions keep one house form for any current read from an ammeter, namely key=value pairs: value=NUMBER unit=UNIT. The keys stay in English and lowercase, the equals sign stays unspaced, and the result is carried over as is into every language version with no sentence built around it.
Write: value=40 unit=A
